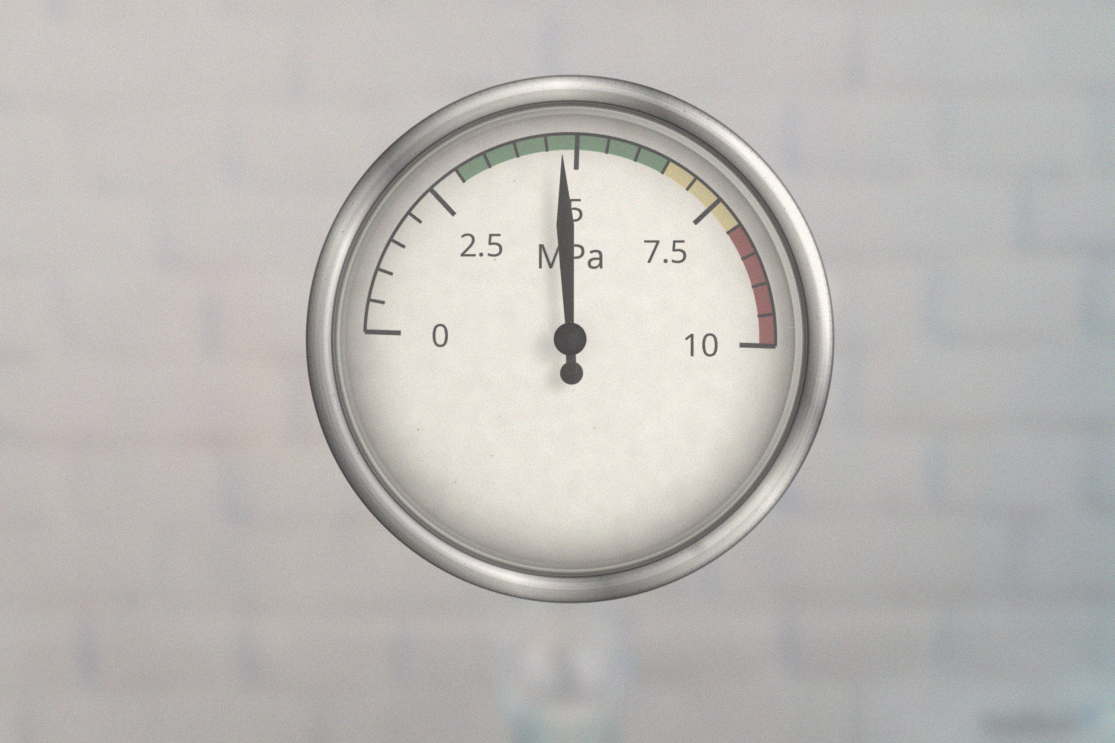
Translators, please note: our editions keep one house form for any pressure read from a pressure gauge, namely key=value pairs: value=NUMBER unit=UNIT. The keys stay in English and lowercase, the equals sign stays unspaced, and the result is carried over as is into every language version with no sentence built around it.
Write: value=4.75 unit=MPa
